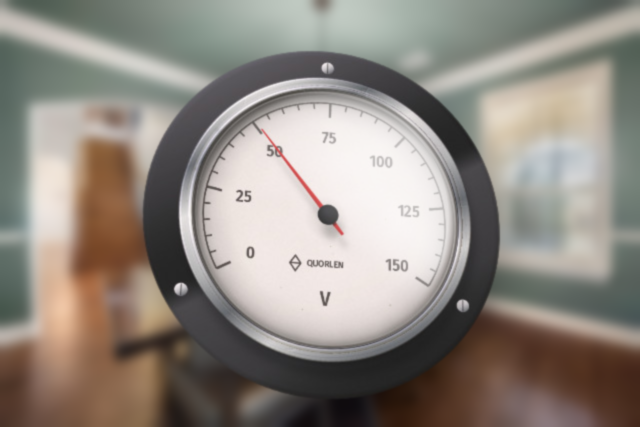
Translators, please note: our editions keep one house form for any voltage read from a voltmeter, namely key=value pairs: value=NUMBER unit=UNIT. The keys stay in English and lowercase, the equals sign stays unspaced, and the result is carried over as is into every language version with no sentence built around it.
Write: value=50 unit=V
